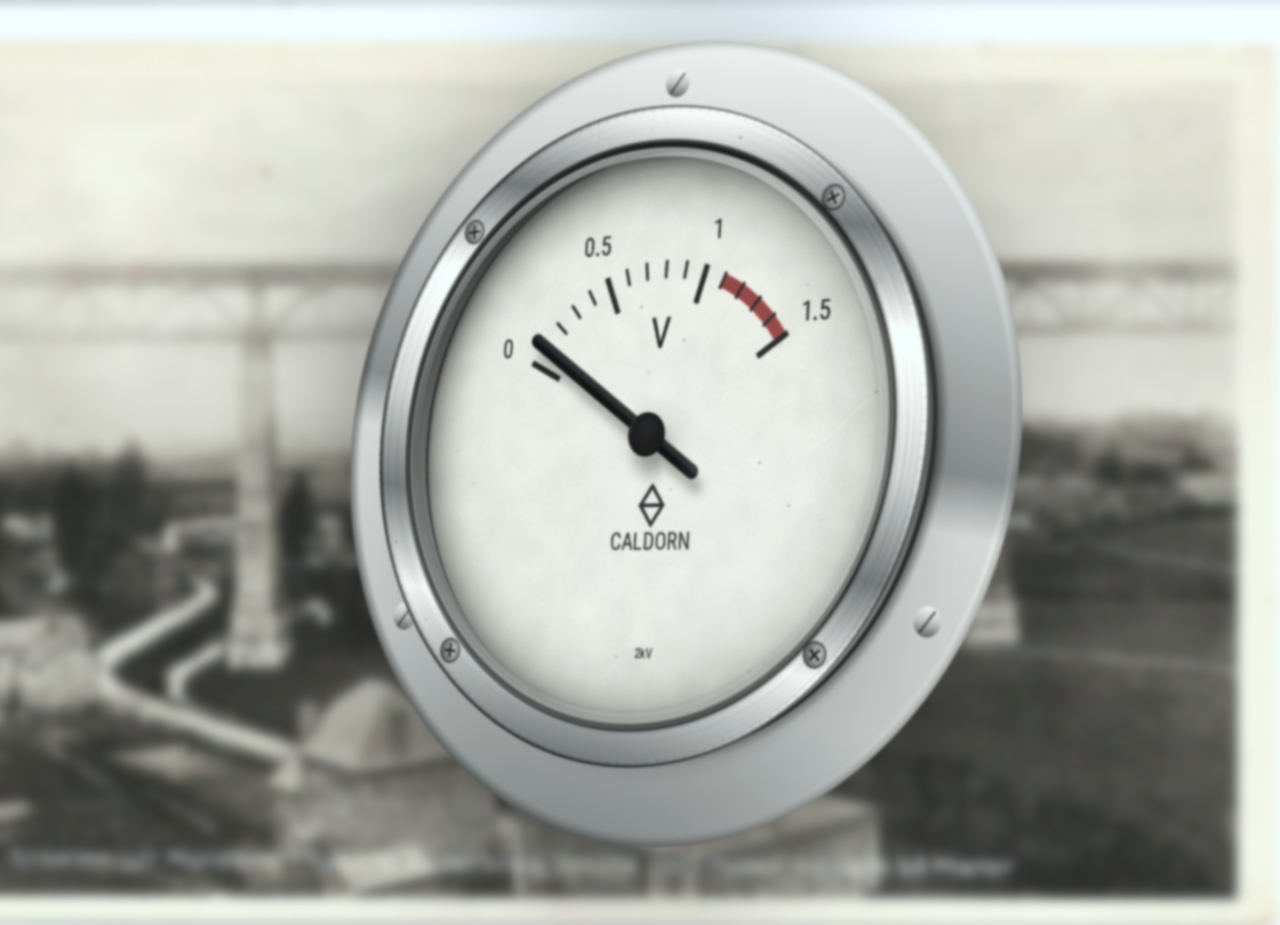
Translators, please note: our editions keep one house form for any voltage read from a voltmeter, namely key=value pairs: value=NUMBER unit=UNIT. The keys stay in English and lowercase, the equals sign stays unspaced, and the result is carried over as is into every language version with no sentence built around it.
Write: value=0.1 unit=V
